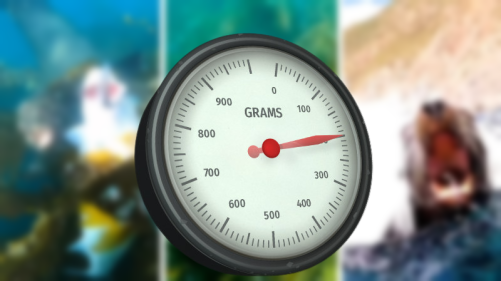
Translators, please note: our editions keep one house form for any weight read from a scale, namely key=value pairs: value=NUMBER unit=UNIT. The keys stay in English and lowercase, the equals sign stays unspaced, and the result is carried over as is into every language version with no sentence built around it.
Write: value=200 unit=g
